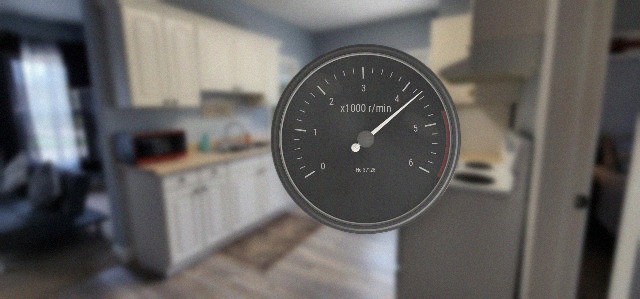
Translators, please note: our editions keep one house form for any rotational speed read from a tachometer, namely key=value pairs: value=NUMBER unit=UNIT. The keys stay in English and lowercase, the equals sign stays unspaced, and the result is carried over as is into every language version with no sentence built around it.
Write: value=4300 unit=rpm
